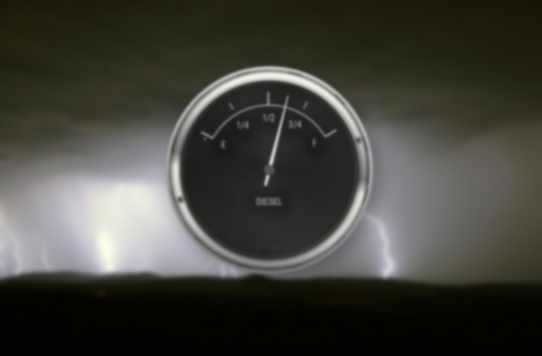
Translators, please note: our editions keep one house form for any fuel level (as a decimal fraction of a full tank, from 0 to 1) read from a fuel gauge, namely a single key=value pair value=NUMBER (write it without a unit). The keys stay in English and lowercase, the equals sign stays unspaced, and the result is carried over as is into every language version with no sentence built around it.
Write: value=0.625
